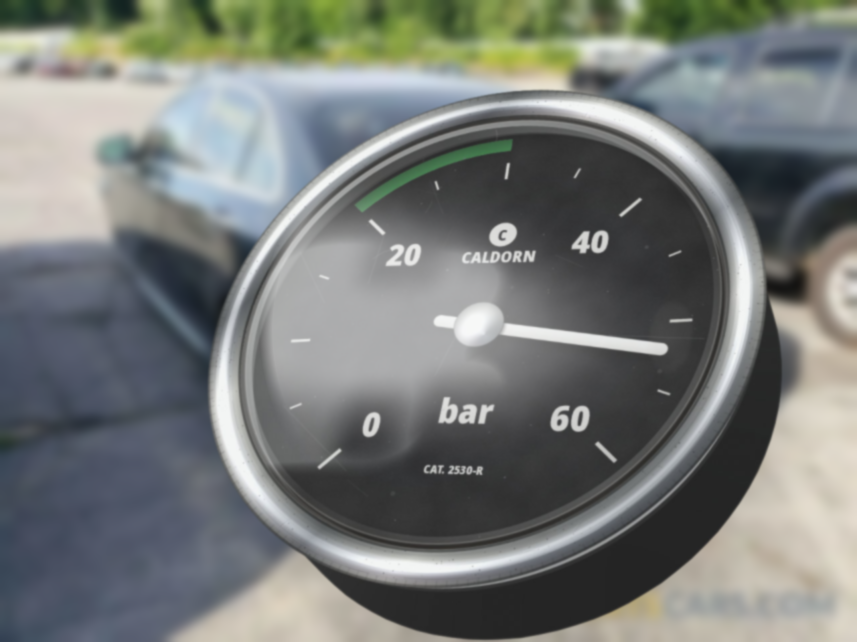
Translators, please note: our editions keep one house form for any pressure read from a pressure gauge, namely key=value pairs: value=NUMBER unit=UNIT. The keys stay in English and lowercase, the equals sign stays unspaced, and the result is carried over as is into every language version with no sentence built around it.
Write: value=52.5 unit=bar
